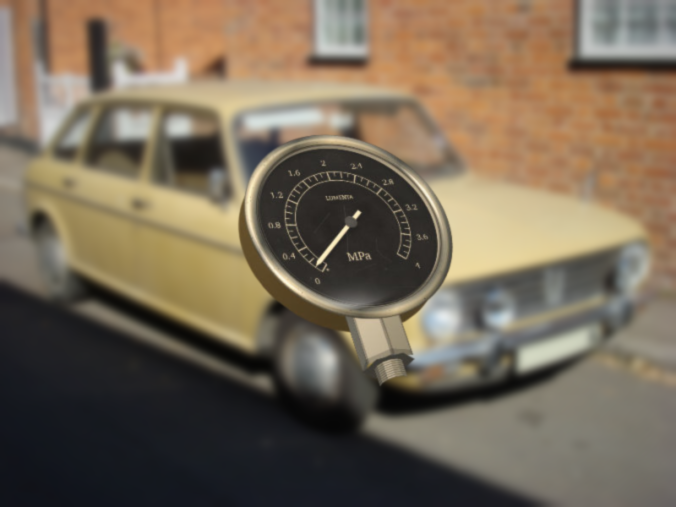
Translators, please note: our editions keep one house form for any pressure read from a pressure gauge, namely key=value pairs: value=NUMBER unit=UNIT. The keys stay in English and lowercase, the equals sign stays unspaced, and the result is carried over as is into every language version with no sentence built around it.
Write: value=0.1 unit=MPa
